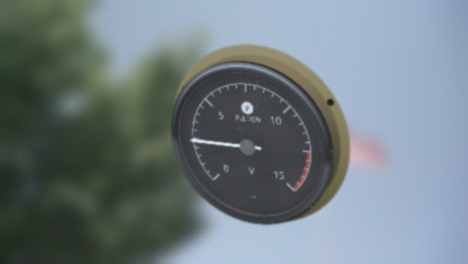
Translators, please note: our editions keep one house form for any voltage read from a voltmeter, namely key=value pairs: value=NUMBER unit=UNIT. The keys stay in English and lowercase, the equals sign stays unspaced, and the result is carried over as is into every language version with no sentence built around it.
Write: value=2.5 unit=V
